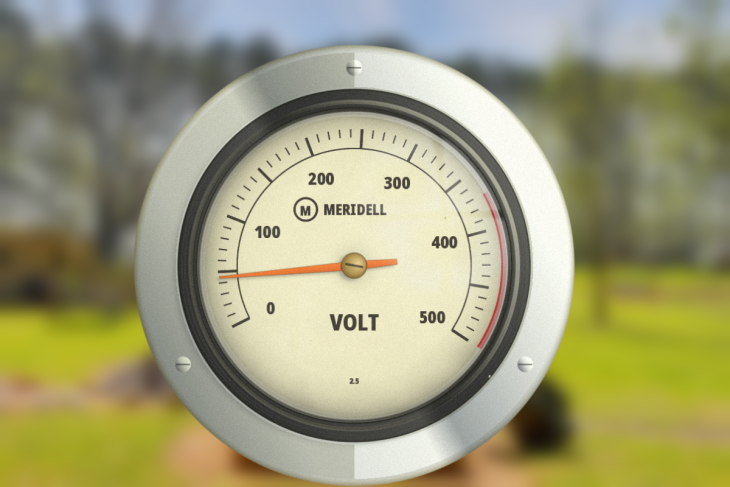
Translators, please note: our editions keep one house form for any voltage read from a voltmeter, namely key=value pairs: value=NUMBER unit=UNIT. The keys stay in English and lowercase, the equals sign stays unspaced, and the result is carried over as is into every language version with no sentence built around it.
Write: value=45 unit=V
